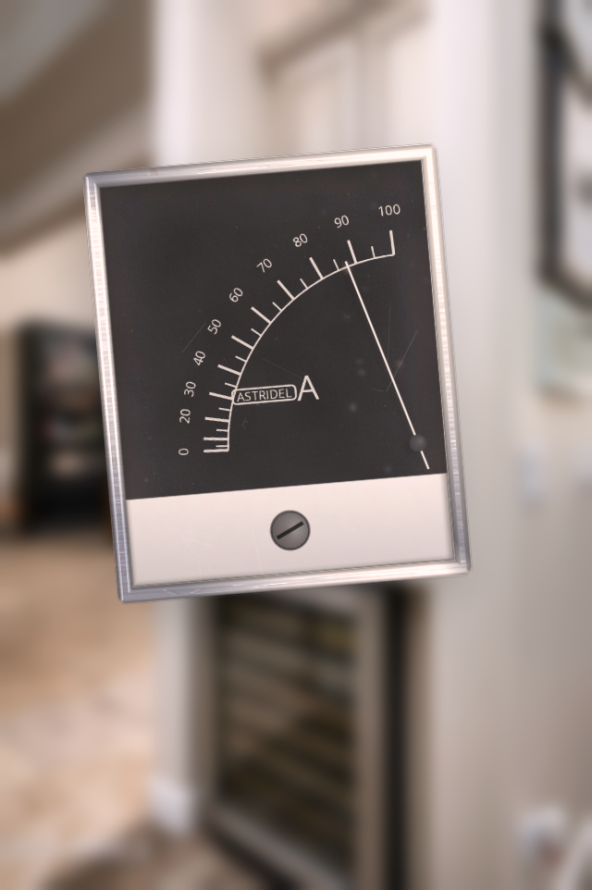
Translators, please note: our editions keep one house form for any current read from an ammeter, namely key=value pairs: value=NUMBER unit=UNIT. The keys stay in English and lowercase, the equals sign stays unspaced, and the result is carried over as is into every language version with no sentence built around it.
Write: value=87.5 unit=A
